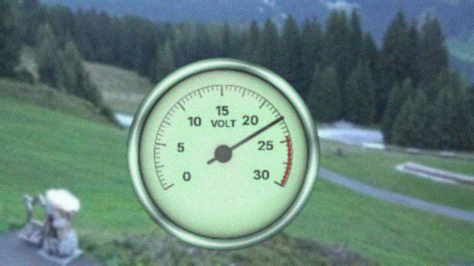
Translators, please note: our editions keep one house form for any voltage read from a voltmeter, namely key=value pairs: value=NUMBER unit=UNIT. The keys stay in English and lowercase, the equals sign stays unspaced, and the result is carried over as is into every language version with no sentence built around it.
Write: value=22.5 unit=V
